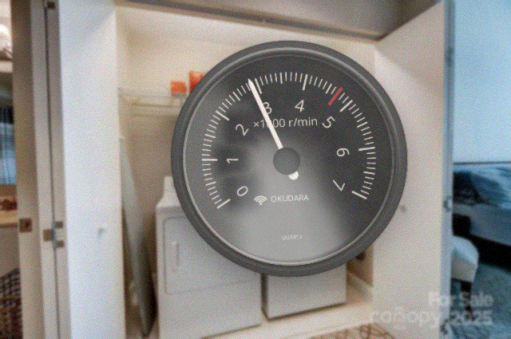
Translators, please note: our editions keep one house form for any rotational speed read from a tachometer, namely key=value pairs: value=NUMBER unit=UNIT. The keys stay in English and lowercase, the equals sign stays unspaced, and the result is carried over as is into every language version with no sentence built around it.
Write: value=2900 unit=rpm
